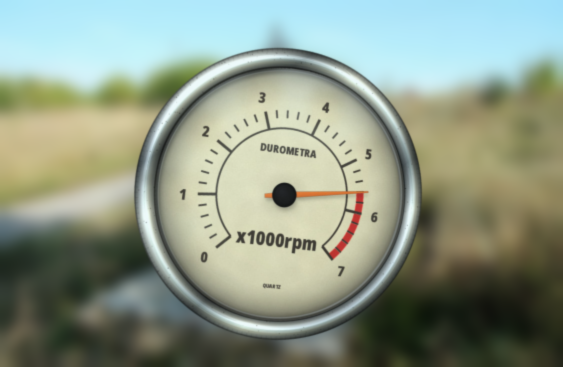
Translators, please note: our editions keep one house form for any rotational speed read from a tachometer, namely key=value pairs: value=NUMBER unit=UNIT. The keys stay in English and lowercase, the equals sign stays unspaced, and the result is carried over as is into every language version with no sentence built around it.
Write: value=5600 unit=rpm
